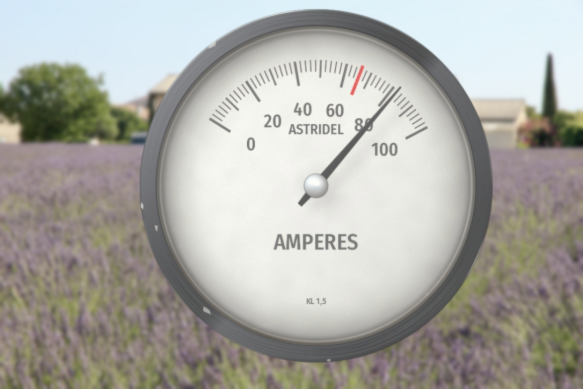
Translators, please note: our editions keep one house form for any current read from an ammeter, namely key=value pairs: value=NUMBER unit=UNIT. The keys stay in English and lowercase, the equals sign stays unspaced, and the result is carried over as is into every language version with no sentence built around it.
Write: value=82 unit=A
